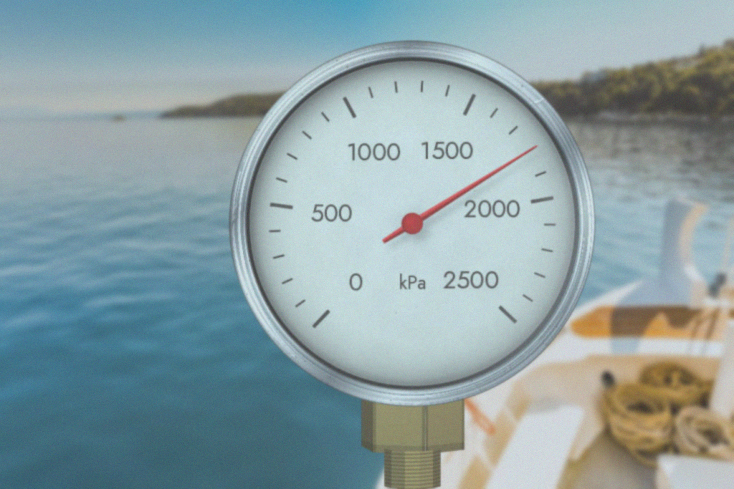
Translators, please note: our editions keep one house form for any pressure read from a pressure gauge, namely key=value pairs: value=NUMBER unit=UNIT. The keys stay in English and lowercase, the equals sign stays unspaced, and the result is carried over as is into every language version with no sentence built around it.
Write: value=1800 unit=kPa
